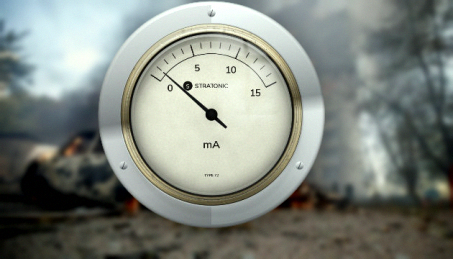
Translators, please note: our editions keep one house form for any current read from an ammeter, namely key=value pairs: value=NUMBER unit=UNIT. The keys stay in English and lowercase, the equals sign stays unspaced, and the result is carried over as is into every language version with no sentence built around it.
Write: value=1 unit=mA
